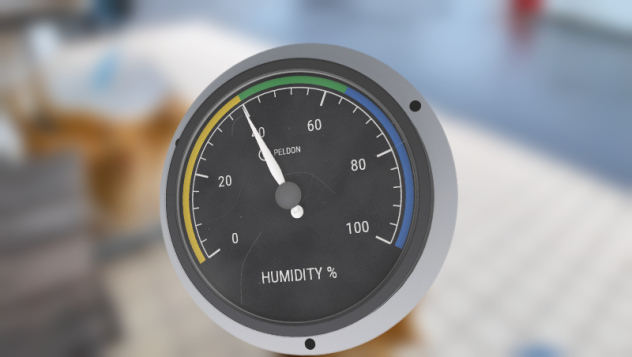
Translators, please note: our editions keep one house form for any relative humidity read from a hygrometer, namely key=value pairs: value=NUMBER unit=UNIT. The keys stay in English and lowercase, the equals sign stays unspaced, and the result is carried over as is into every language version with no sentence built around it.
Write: value=40 unit=%
